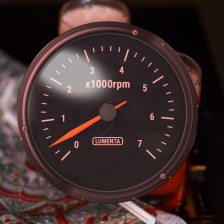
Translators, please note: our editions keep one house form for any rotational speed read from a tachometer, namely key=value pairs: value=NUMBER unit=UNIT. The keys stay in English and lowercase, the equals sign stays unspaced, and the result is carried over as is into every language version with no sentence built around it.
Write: value=400 unit=rpm
